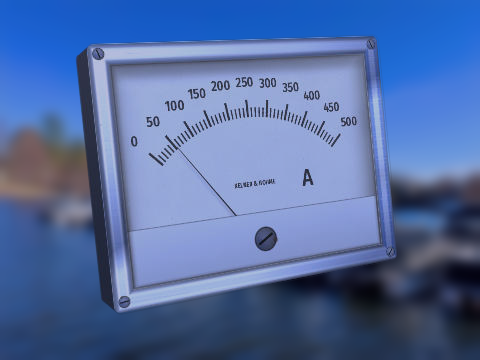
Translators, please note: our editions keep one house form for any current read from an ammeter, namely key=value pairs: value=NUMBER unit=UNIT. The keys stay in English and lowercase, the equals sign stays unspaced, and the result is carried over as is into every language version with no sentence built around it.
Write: value=50 unit=A
